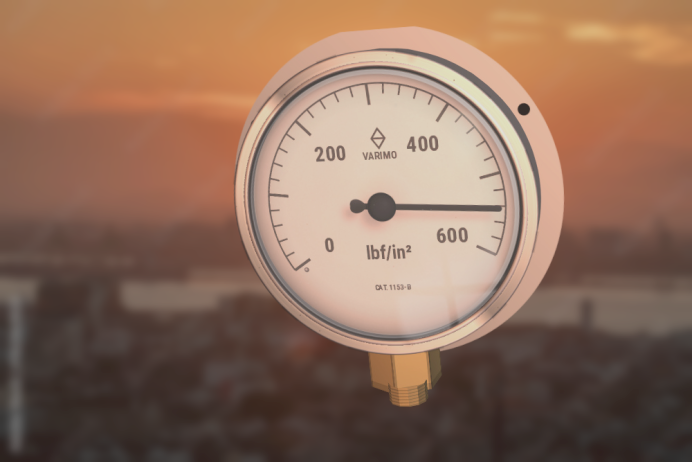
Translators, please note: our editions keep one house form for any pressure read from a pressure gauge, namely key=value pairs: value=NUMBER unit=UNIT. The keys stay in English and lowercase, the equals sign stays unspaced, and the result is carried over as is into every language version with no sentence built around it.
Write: value=540 unit=psi
